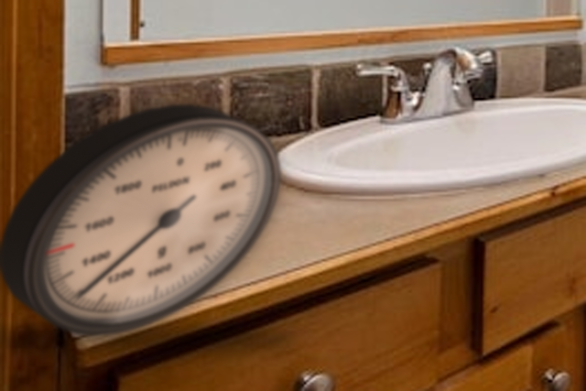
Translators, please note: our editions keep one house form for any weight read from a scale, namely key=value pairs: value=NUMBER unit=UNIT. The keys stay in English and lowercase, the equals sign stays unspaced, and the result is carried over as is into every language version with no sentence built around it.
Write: value=1300 unit=g
